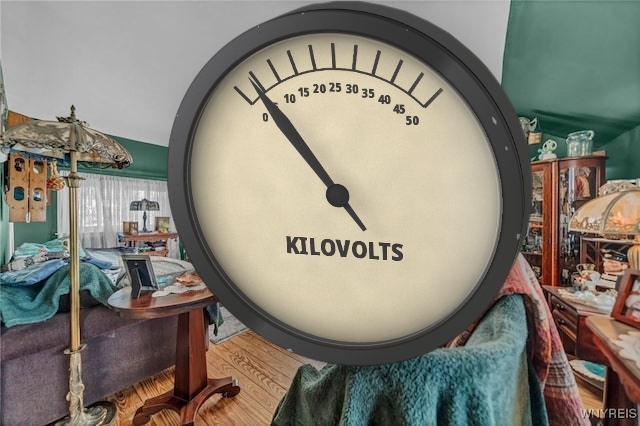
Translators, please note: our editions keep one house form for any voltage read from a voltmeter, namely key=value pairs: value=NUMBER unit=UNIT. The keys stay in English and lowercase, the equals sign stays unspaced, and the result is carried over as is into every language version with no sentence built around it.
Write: value=5 unit=kV
